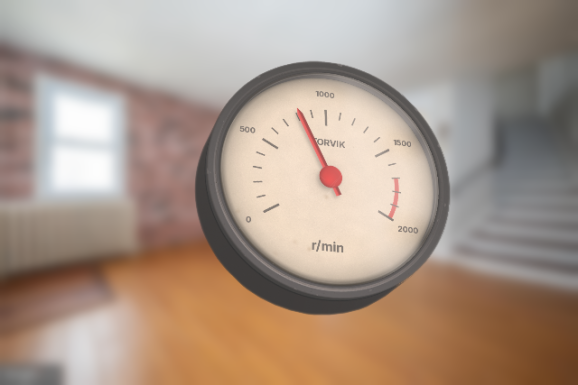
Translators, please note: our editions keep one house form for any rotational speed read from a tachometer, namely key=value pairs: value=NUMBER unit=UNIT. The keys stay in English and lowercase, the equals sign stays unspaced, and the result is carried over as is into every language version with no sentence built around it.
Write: value=800 unit=rpm
